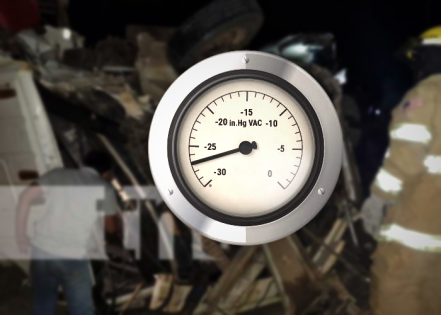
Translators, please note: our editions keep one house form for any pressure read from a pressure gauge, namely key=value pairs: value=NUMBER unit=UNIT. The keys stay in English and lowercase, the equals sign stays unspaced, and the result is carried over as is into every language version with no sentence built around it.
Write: value=-27 unit=inHg
